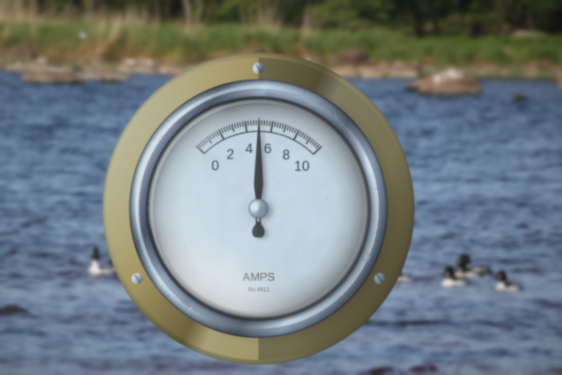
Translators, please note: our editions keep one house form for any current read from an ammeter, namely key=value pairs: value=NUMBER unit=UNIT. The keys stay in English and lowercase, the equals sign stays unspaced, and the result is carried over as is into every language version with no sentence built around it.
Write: value=5 unit=A
